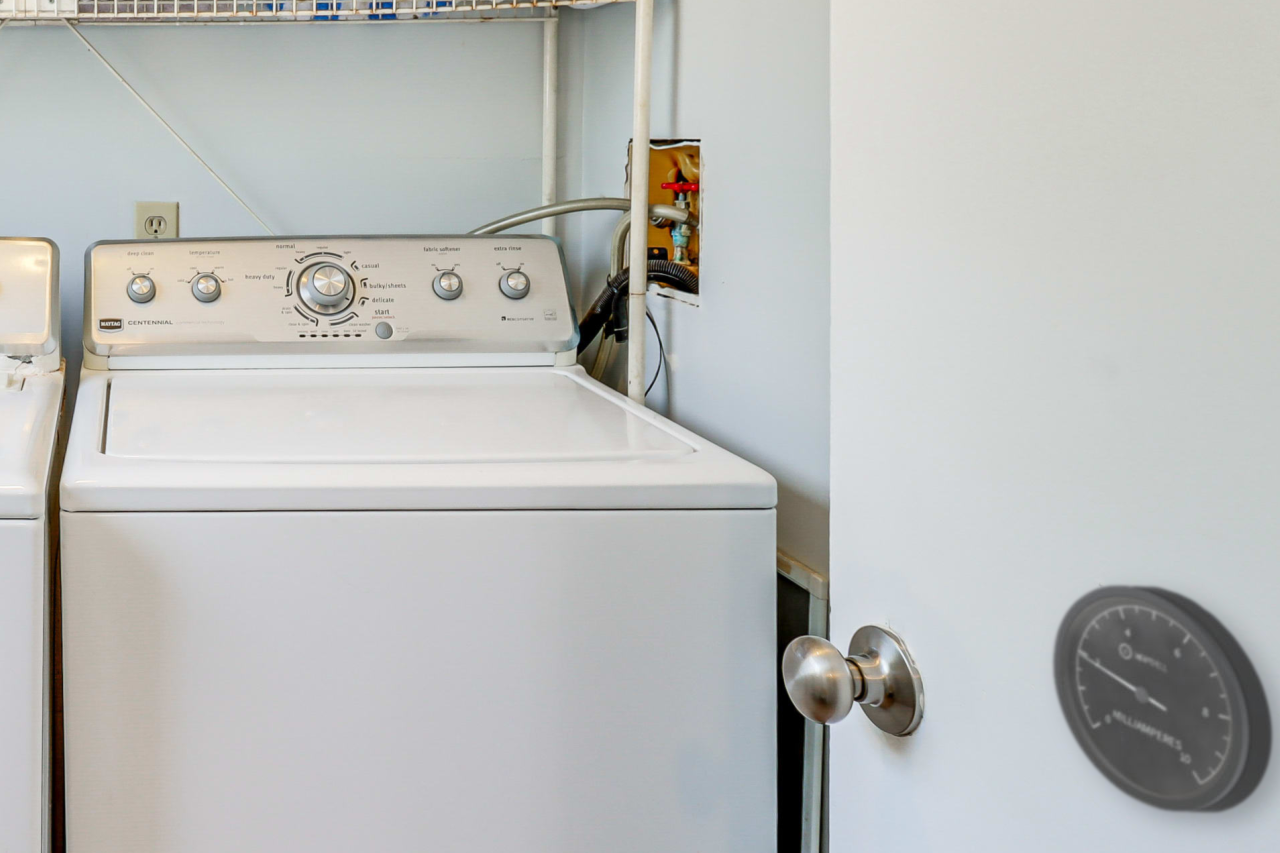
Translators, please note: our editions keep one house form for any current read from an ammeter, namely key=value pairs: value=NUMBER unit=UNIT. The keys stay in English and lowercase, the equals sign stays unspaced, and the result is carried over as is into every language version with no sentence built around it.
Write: value=2 unit=mA
